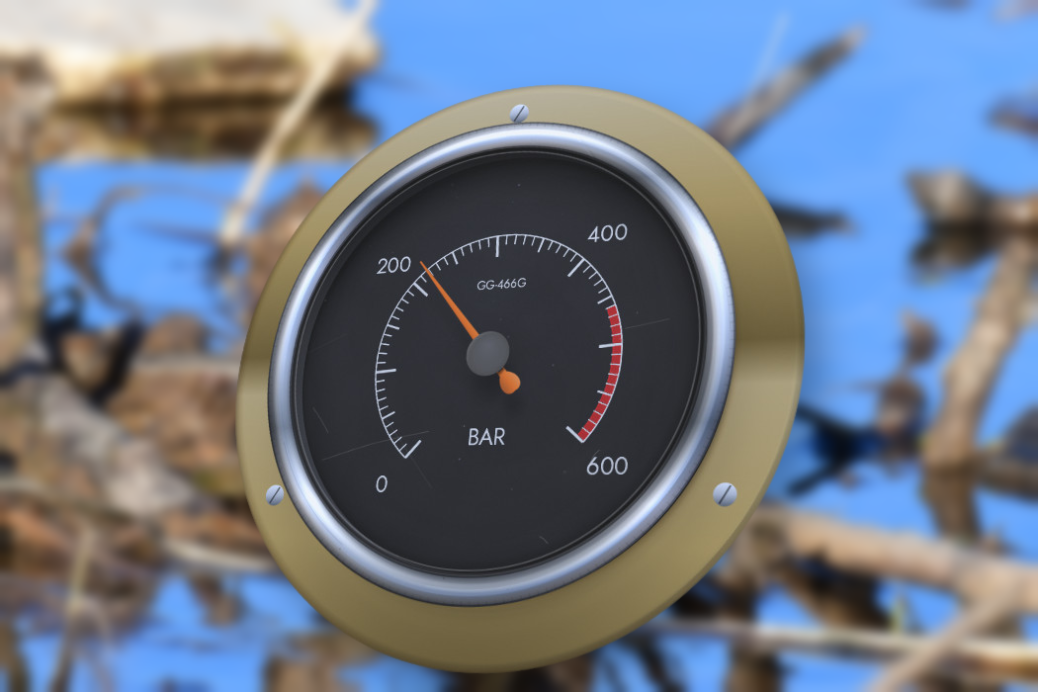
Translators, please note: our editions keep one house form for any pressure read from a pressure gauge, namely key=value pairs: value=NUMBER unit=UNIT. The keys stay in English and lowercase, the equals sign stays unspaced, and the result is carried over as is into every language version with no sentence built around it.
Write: value=220 unit=bar
